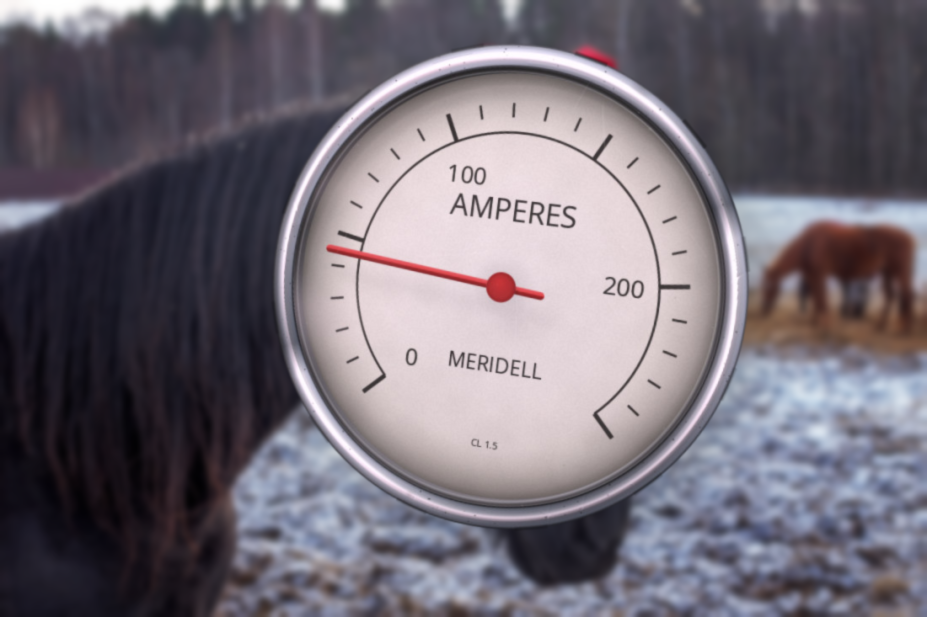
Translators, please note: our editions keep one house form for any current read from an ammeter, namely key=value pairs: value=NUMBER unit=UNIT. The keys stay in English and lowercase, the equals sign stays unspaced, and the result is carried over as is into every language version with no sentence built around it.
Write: value=45 unit=A
